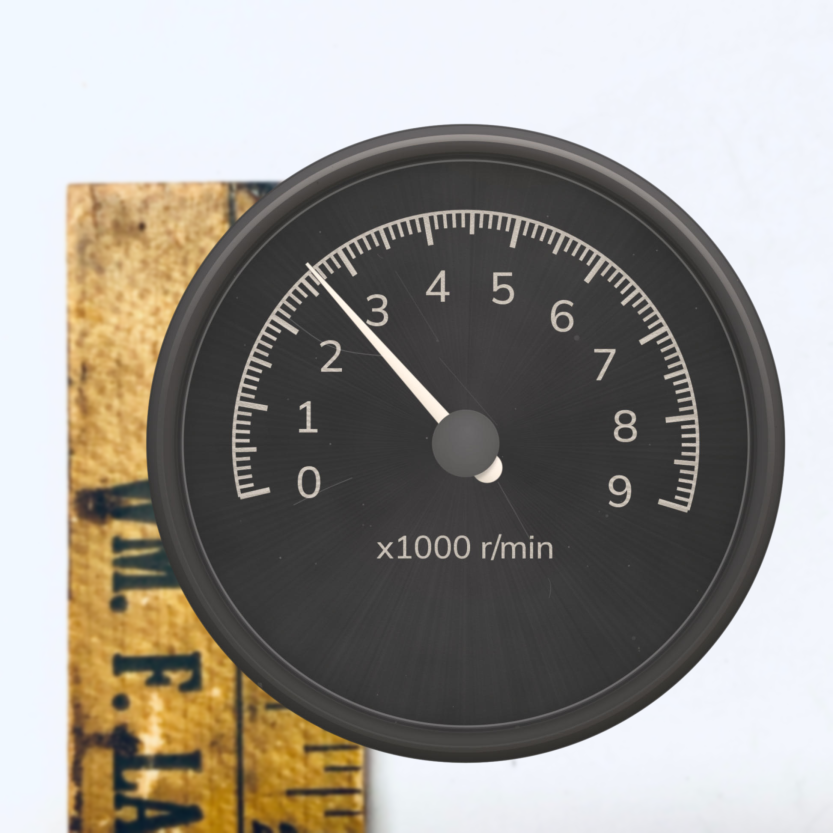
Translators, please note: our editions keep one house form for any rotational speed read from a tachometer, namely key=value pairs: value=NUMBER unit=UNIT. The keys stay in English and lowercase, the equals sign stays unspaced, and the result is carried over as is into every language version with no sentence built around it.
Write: value=2650 unit=rpm
